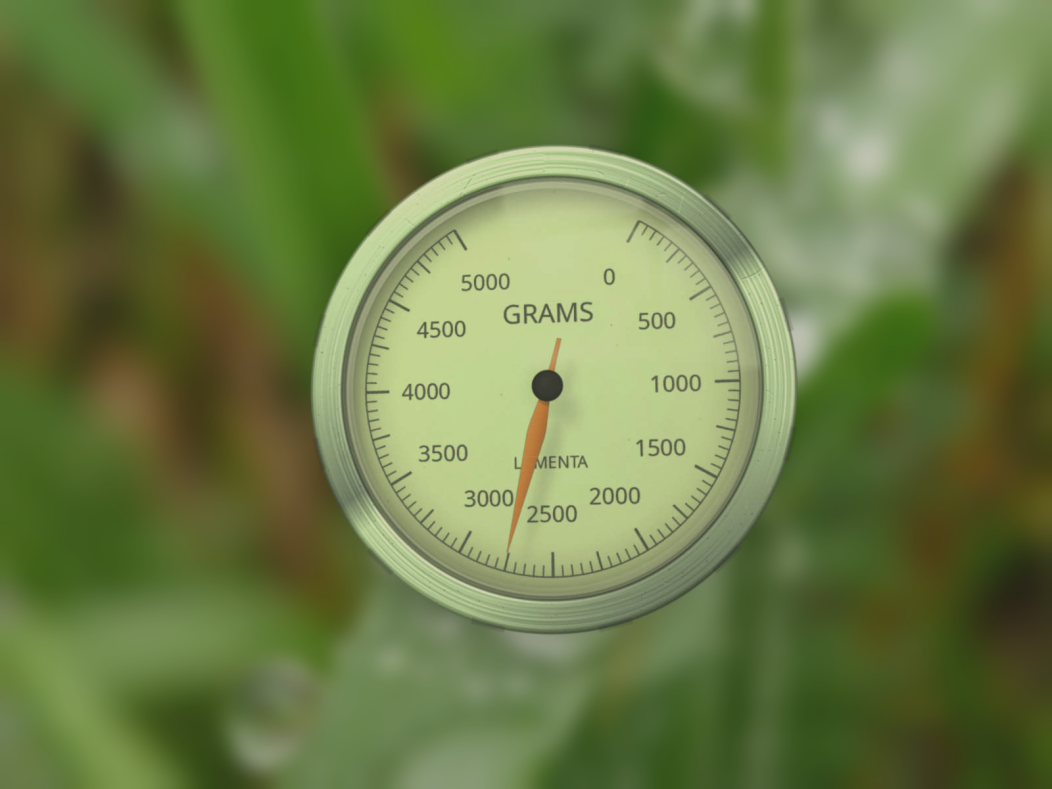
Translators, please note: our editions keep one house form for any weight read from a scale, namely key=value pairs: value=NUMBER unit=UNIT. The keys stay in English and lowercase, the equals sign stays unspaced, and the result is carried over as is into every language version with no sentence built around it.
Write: value=2750 unit=g
